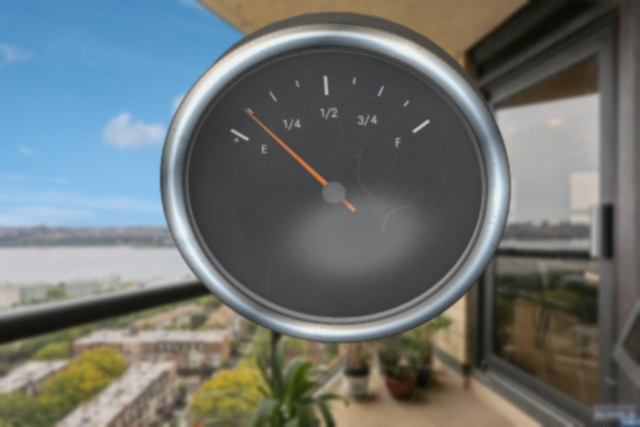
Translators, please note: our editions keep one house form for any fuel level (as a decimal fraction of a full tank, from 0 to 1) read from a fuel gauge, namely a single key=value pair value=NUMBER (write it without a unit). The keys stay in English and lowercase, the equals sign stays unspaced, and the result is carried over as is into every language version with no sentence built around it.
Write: value=0.125
